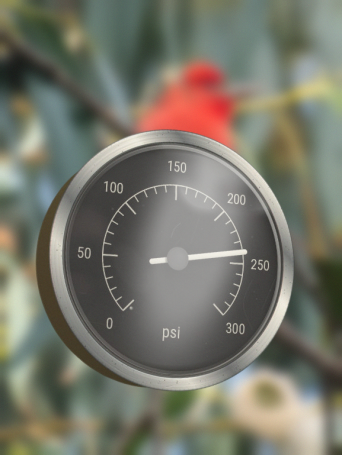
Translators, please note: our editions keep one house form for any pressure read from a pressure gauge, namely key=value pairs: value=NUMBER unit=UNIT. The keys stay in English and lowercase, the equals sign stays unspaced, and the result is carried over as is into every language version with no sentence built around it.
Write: value=240 unit=psi
